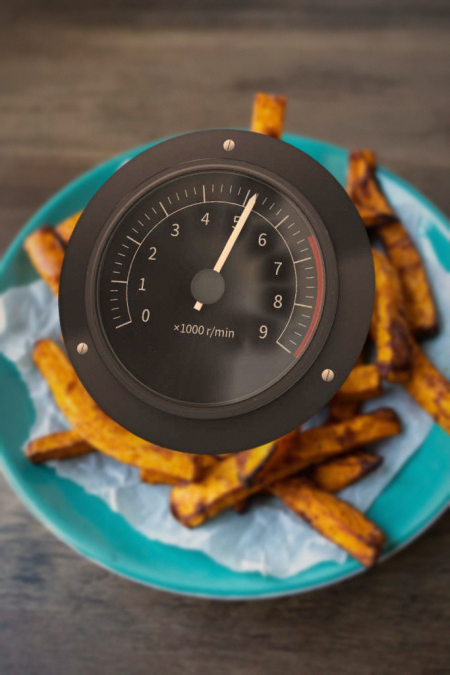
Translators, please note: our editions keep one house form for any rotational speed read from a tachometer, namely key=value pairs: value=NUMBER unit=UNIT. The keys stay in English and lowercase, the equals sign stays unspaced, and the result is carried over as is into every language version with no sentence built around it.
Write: value=5200 unit=rpm
